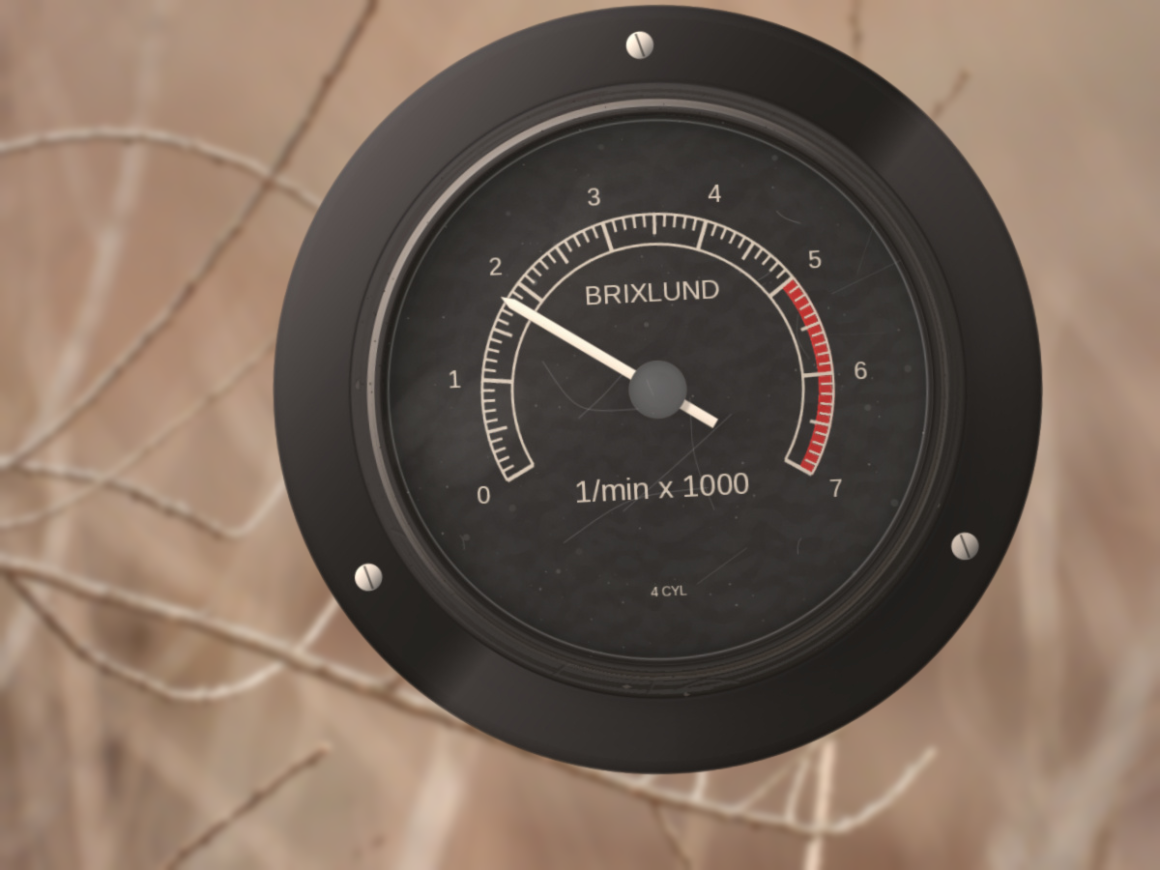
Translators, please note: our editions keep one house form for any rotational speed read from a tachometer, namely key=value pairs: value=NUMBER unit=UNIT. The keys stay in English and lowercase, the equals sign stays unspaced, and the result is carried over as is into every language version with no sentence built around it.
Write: value=1800 unit=rpm
